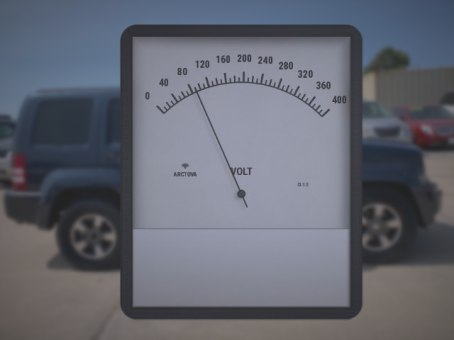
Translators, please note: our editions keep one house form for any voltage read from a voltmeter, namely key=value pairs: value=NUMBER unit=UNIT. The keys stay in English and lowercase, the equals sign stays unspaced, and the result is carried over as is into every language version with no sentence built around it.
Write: value=90 unit=V
